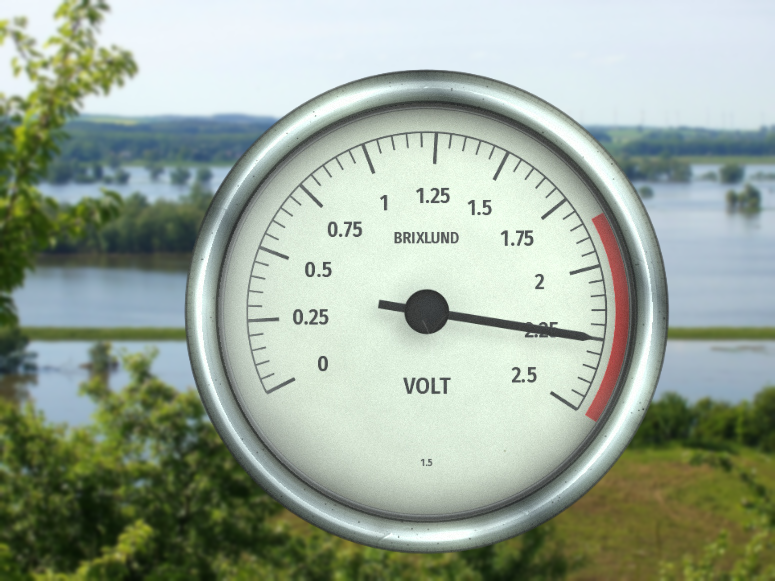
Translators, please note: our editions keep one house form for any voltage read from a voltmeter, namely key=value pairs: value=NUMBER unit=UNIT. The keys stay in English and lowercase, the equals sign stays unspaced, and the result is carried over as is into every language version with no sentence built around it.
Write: value=2.25 unit=V
